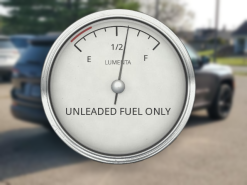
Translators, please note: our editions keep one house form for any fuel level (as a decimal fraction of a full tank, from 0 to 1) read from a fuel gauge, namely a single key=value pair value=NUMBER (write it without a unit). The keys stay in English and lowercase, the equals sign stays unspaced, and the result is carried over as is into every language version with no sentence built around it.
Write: value=0.625
